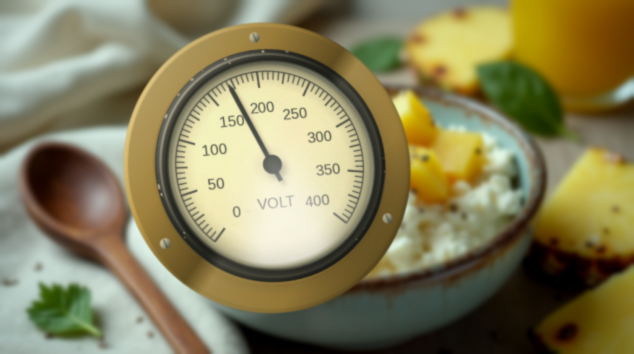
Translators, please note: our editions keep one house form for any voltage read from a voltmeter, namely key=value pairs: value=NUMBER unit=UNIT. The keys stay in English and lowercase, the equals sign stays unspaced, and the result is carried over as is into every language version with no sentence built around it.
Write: value=170 unit=V
